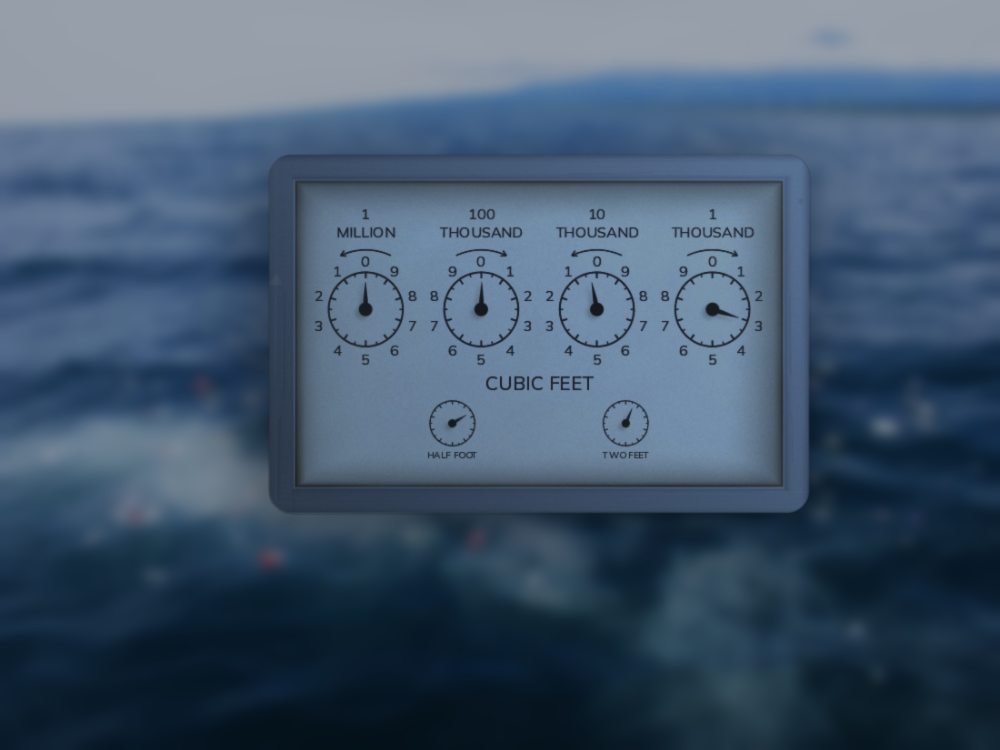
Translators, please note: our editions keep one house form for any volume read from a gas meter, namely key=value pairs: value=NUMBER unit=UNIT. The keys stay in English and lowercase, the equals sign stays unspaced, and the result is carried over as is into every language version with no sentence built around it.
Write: value=300 unit=ft³
